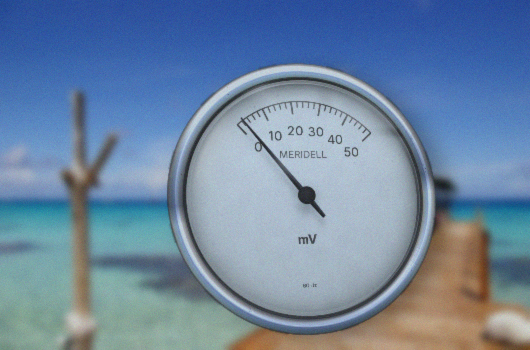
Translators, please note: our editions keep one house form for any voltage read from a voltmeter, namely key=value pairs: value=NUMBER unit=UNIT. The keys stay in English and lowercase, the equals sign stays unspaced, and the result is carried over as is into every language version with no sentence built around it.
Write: value=2 unit=mV
